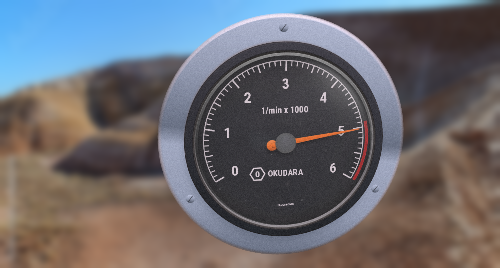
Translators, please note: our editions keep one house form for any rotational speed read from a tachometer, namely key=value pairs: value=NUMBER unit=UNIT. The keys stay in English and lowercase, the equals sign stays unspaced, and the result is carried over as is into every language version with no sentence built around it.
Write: value=5000 unit=rpm
